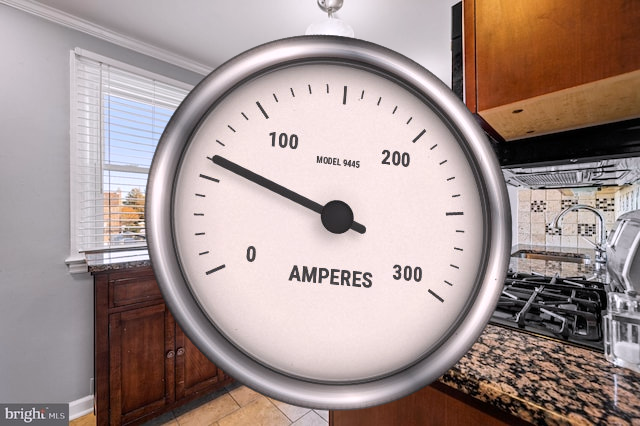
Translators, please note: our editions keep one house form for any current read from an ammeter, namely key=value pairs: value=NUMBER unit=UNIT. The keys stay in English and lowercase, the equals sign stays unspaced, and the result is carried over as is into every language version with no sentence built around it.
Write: value=60 unit=A
